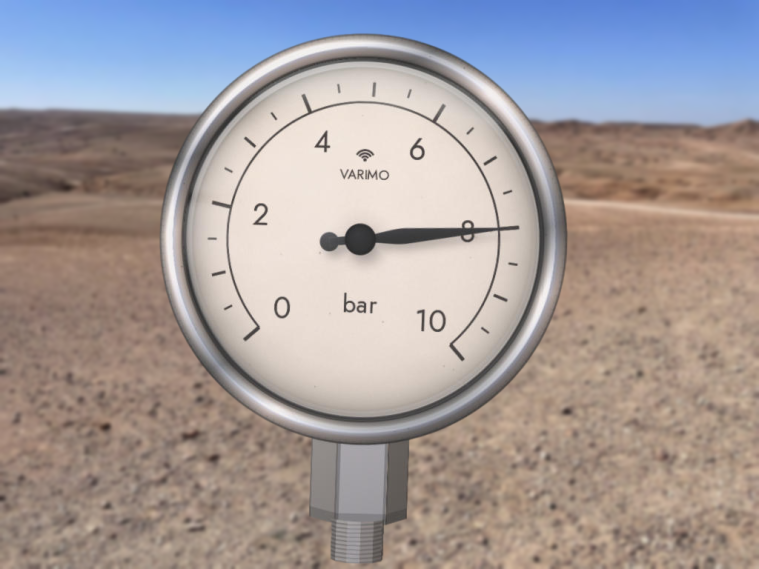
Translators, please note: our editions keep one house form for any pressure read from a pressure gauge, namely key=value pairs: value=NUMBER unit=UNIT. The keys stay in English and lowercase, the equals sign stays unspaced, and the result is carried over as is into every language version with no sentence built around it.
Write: value=8 unit=bar
